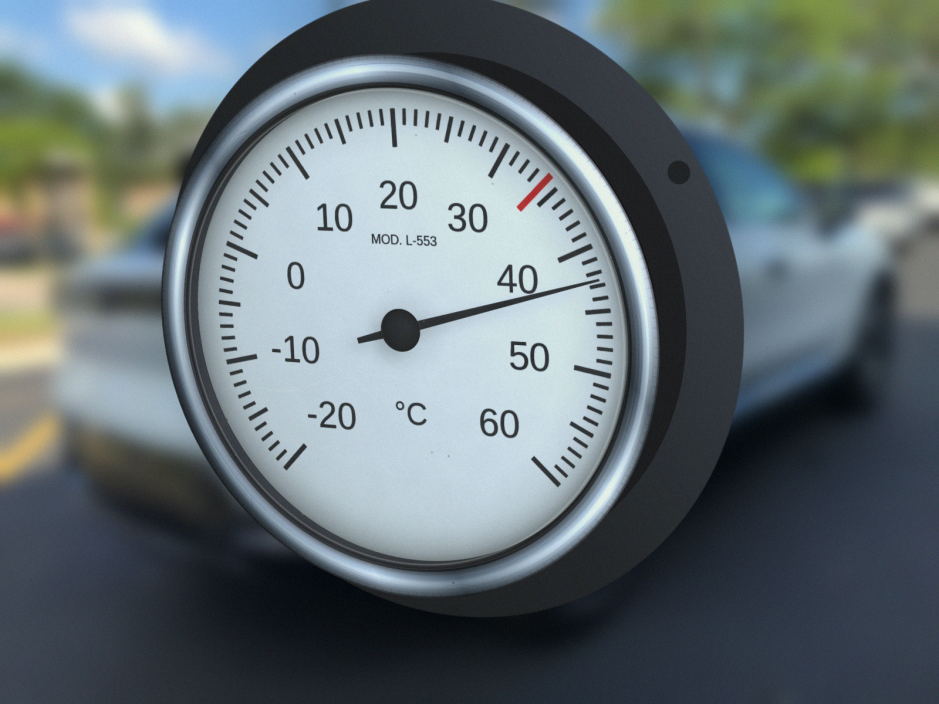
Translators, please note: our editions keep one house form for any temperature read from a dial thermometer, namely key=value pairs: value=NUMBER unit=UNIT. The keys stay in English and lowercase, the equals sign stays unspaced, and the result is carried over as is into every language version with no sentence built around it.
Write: value=42.5 unit=°C
